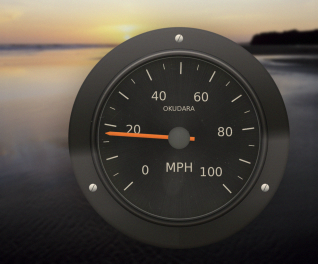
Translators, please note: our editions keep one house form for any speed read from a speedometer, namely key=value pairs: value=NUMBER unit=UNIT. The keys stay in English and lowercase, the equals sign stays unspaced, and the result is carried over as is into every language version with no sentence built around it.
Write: value=17.5 unit=mph
